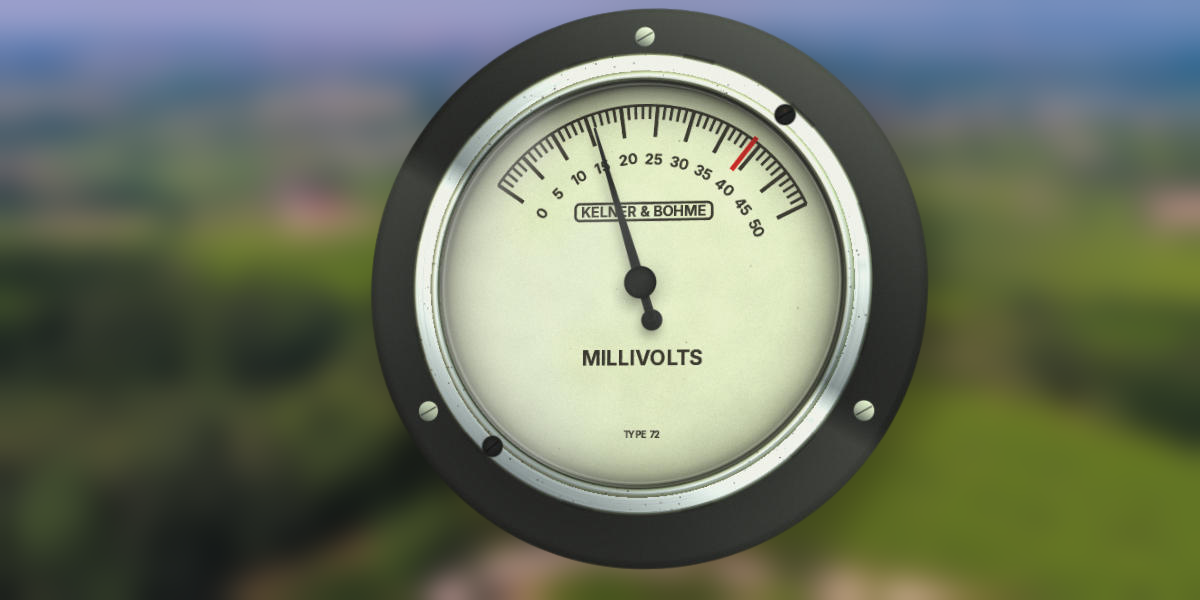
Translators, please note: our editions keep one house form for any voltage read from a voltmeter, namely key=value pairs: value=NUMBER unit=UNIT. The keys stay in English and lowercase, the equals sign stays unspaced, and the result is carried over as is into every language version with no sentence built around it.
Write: value=16 unit=mV
